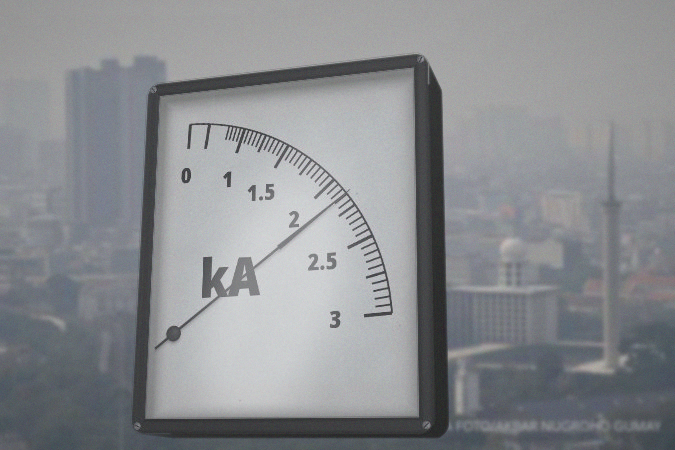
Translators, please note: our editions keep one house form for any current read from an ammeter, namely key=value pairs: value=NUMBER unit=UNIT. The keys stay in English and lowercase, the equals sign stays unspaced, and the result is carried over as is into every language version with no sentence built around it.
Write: value=2.15 unit=kA
